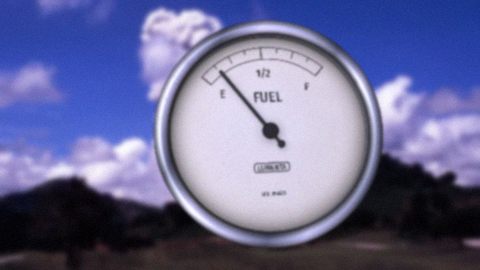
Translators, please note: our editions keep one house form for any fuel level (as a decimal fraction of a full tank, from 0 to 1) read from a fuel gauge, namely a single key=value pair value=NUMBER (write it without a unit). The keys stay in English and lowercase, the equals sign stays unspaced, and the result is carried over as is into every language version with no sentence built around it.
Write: value=0.125
